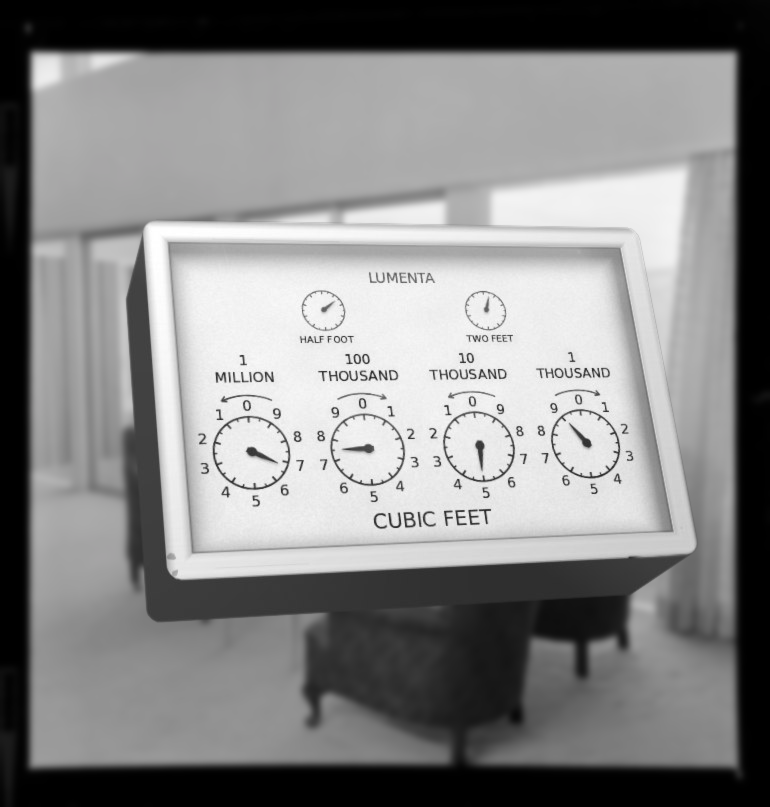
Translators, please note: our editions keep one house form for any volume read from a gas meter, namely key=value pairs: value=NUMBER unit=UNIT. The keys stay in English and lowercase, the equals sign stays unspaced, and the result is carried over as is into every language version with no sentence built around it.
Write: value=674900 unit=ft³
